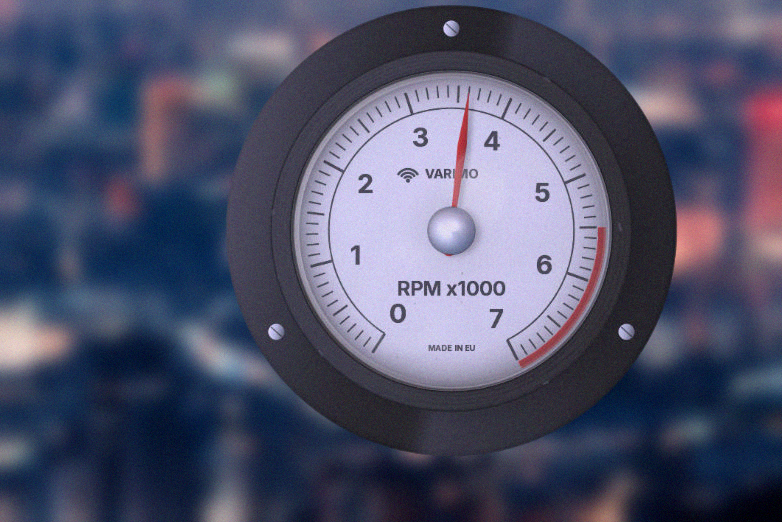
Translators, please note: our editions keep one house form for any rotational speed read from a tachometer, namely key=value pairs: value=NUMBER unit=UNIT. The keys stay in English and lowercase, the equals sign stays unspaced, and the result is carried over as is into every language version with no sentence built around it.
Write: value=3600 unit=rpm
